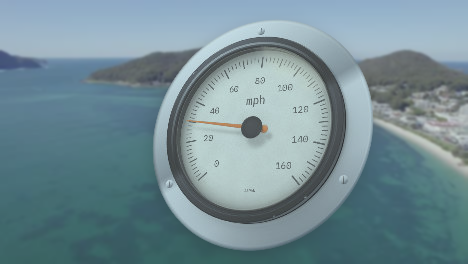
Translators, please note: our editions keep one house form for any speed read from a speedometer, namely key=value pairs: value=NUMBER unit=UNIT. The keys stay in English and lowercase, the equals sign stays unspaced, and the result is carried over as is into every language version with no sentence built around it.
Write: value=30 unit=mph
